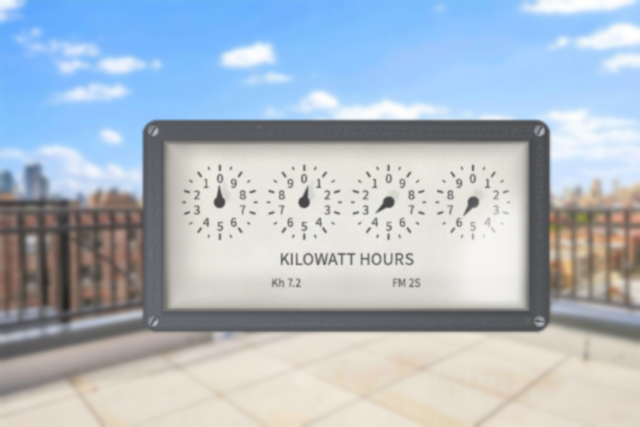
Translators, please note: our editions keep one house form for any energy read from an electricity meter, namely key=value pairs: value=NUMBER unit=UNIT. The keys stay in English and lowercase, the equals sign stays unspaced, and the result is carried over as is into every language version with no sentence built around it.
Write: value=36 unit=kWh
